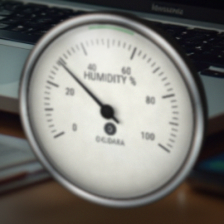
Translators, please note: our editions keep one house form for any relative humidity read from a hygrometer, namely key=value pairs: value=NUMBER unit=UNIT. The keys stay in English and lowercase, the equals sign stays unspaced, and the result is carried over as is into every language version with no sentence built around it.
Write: value=30 unit=%
